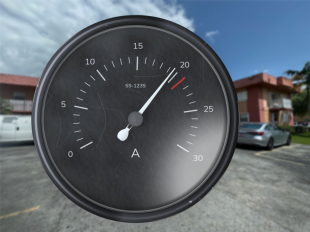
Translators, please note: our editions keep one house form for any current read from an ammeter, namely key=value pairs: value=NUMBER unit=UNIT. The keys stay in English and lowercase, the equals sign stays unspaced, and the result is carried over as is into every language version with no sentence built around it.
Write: value=19.5 unit=A
